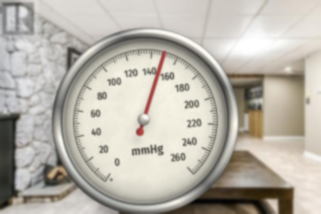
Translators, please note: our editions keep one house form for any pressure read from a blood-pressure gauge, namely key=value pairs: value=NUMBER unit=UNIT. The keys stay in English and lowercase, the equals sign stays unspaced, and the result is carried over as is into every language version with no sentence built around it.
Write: value=150 unit=mmHg
